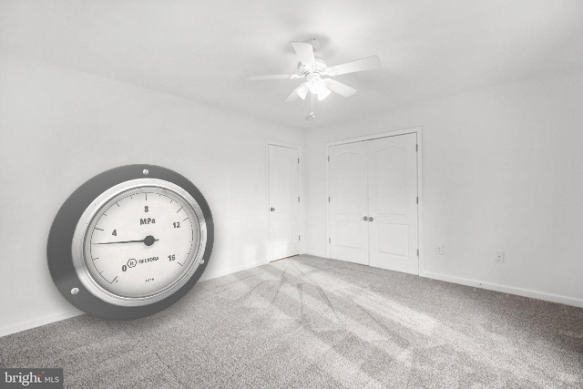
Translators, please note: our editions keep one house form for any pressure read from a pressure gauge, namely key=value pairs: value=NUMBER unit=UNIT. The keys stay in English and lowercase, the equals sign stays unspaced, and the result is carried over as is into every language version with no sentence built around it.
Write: value=3 unit=MPa
